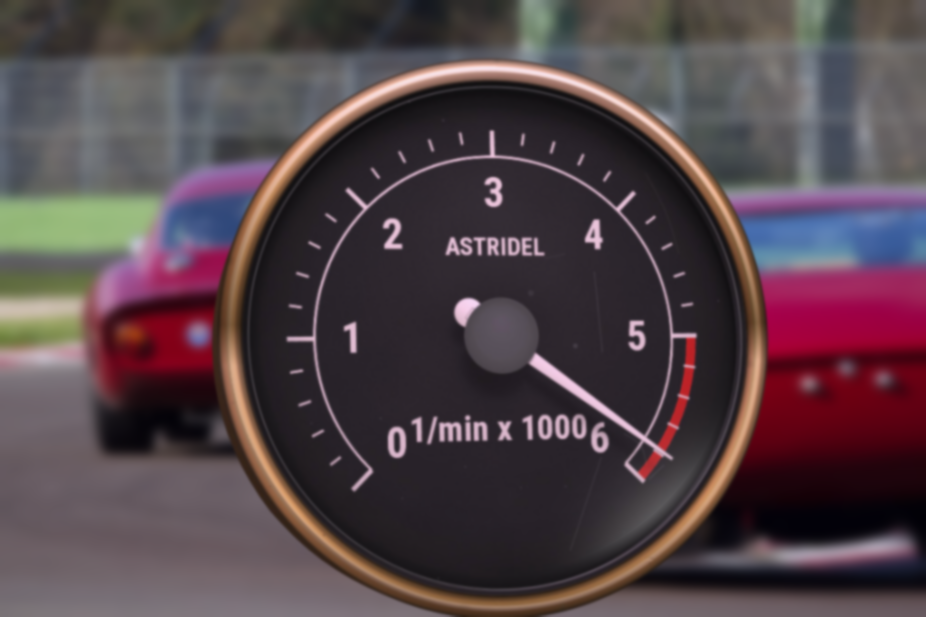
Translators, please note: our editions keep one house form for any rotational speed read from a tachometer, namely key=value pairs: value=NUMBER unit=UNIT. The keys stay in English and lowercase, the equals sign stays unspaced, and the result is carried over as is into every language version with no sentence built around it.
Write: value=5800 unit=rpm
